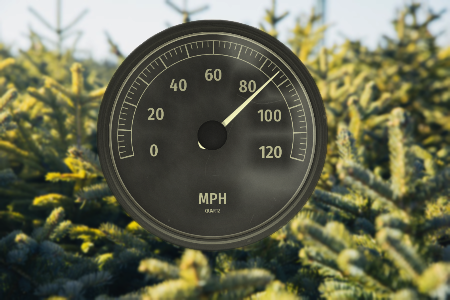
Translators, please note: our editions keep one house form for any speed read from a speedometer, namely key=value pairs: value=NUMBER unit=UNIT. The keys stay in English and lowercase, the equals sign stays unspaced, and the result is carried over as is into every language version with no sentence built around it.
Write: value=86 unit=mph
